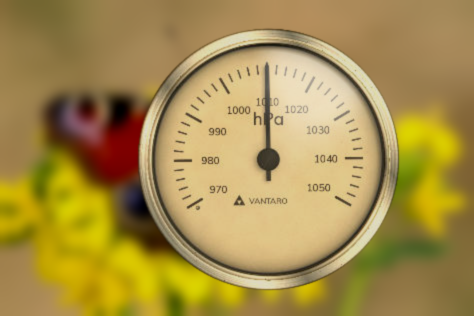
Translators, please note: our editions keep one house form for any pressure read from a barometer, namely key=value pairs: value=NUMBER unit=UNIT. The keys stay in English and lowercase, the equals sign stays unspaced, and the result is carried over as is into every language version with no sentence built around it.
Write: value=1010 unit=hPa
